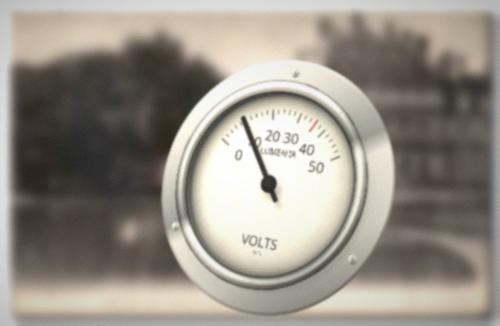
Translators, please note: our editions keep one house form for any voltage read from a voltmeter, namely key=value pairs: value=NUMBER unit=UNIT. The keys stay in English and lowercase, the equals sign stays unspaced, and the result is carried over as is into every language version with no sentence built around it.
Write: value=10 unit=V
